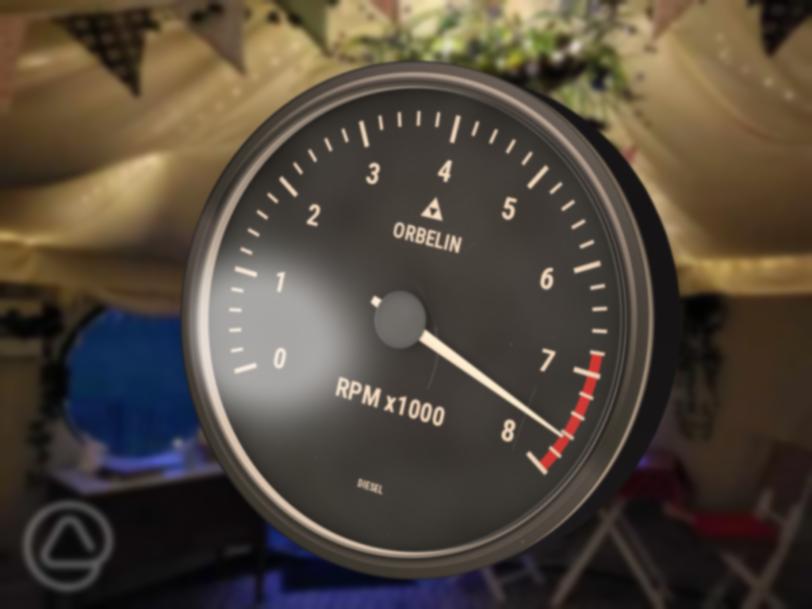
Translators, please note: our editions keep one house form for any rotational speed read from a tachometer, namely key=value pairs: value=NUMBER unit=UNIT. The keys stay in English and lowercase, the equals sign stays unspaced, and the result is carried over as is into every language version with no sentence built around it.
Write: value=7600 unit=rpm
